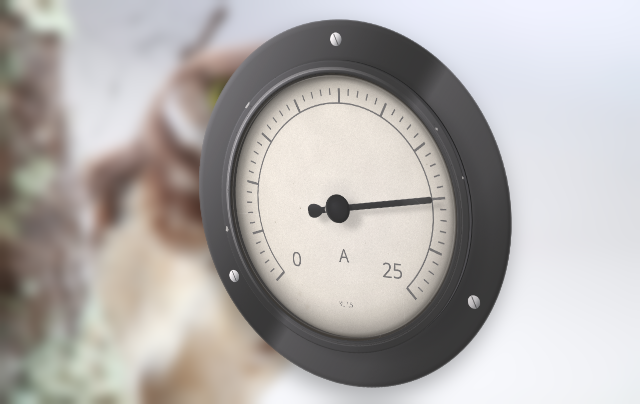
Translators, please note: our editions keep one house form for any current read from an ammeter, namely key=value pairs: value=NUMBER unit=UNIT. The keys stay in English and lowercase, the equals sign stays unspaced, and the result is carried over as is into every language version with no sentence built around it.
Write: value=20 unit=A
